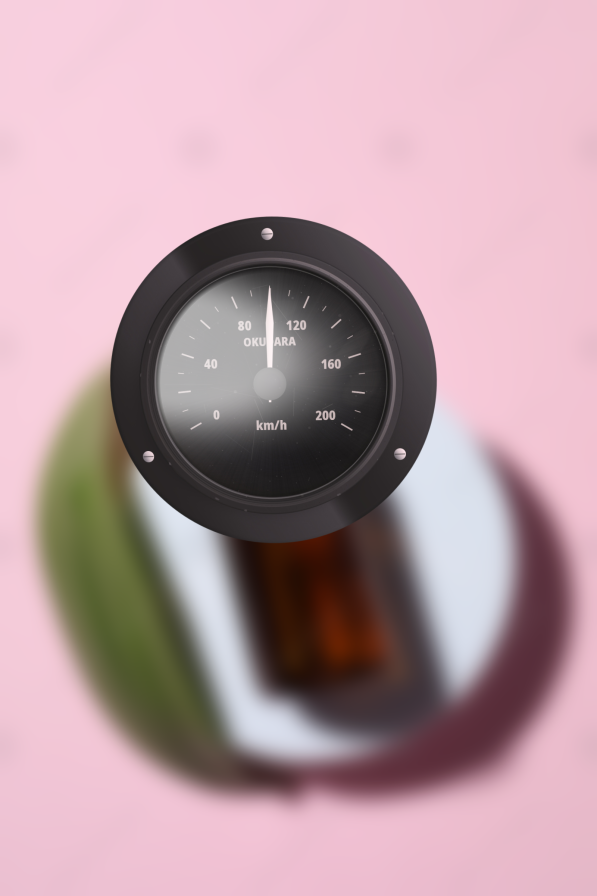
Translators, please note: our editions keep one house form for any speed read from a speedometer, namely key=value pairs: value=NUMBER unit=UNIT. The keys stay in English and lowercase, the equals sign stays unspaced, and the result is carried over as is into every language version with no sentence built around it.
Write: value=100 unit=km/h
